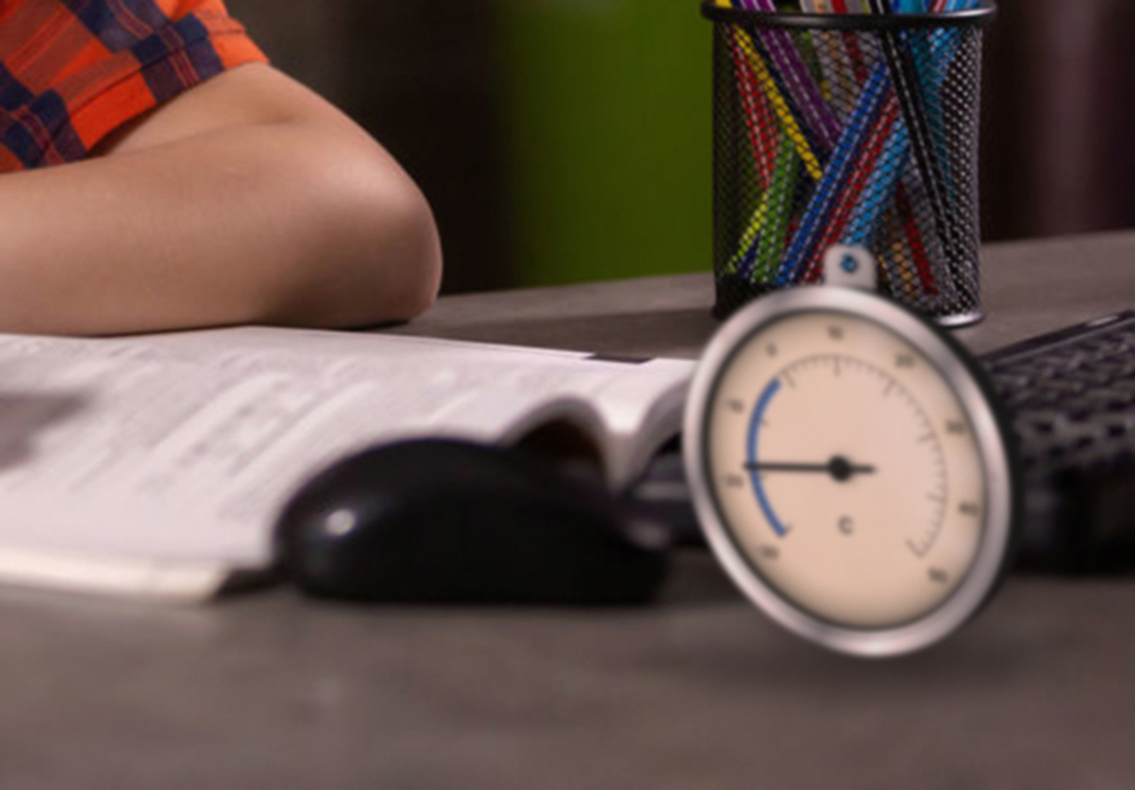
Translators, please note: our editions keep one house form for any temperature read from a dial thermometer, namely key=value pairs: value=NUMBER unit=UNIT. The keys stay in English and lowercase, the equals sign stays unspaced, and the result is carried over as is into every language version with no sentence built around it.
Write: value=-18 unit=°C
